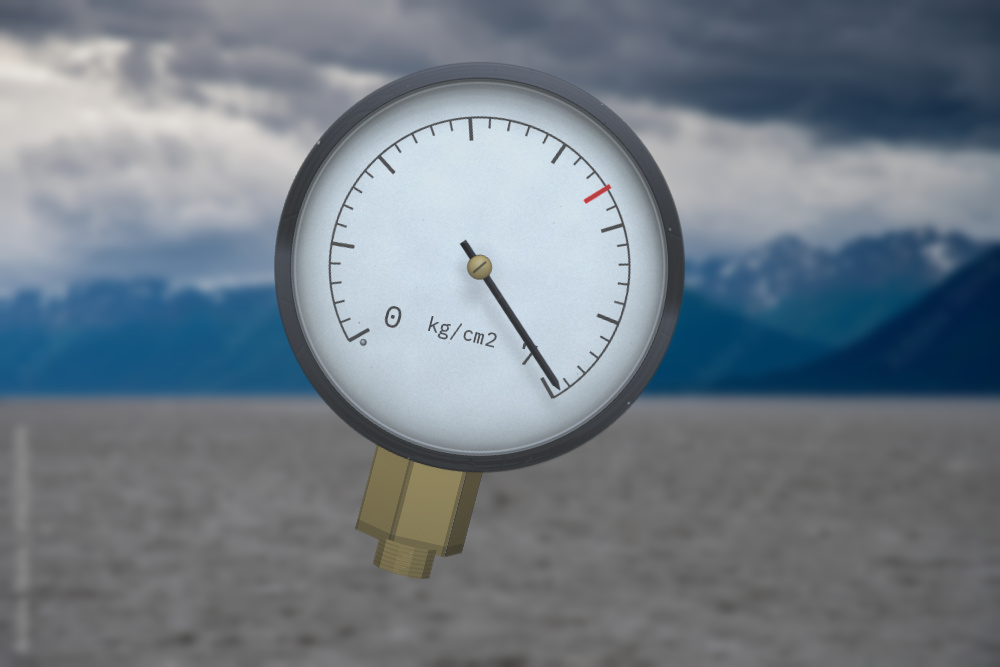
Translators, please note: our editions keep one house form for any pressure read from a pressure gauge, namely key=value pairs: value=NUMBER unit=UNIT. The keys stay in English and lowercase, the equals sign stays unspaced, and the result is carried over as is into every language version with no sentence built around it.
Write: value=6.9 unit=kg/cm²
